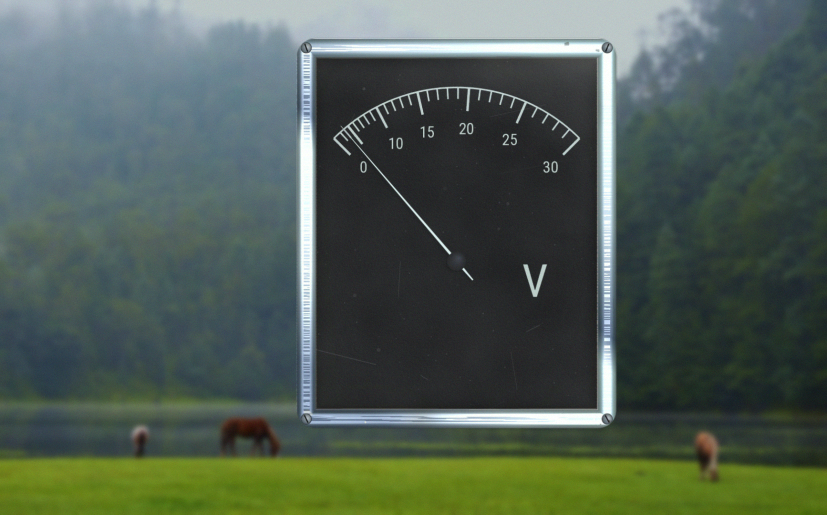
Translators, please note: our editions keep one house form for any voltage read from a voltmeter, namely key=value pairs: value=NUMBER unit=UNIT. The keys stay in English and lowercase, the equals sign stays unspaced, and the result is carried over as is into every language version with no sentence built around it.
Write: value=4 unit=V
